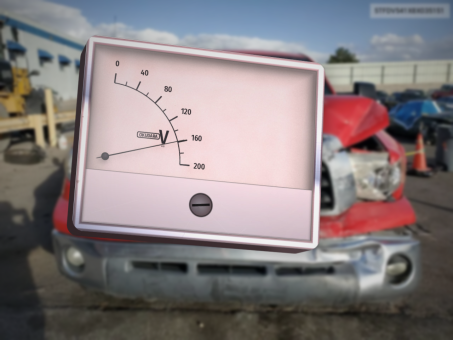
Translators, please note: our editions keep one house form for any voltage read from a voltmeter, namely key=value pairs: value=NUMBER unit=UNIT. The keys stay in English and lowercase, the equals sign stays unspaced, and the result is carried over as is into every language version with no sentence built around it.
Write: value=160 unit=V
